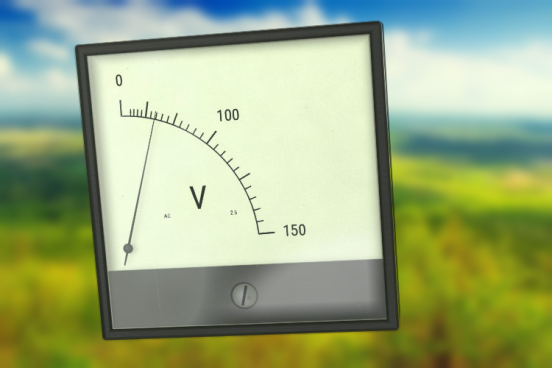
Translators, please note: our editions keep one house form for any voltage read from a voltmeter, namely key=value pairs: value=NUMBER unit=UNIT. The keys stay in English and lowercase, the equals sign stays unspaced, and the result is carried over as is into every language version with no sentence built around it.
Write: value=60 unit=V
